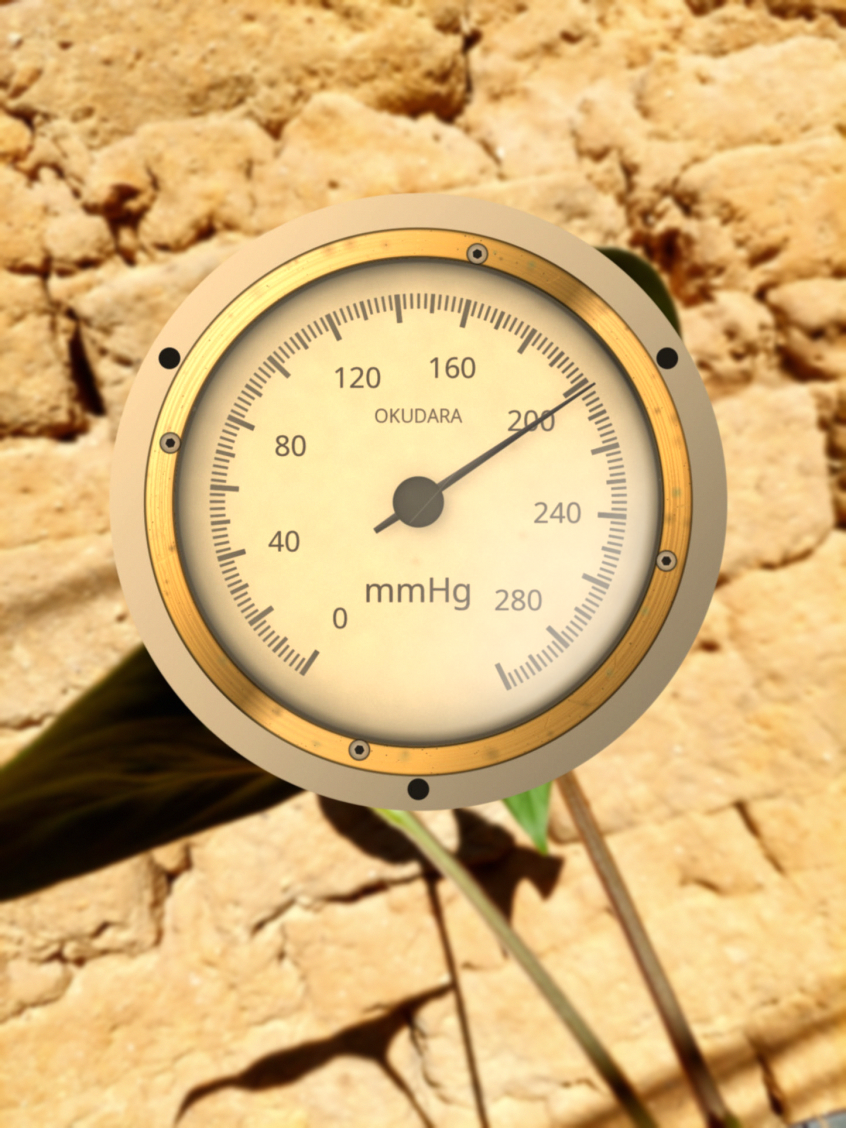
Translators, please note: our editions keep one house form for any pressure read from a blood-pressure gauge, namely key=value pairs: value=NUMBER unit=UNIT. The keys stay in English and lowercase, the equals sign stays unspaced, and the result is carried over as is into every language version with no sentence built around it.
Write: value=202 unit=mmHg
